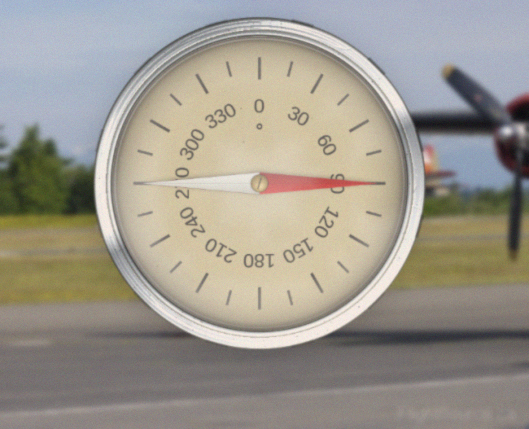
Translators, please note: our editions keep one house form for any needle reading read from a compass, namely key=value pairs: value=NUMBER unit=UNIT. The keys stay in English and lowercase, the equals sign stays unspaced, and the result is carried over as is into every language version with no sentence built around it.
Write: value=90 unit=°
